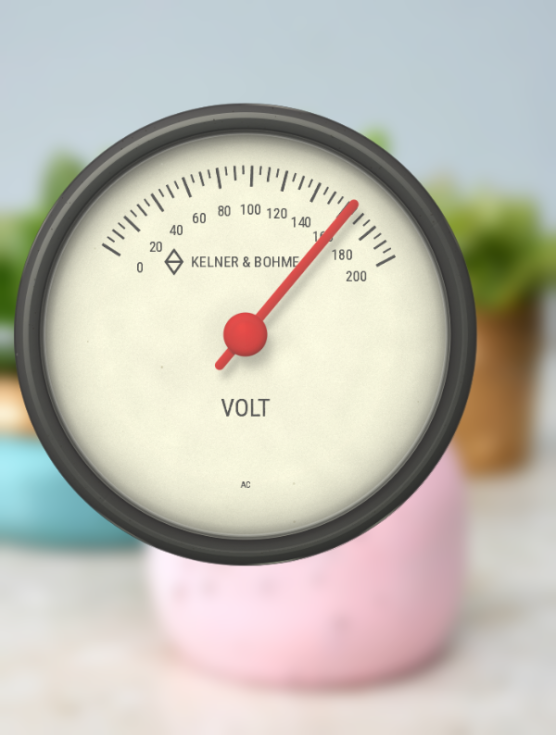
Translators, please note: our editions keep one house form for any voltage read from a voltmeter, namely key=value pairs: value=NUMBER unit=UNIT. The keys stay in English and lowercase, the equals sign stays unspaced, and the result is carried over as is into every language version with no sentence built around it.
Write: value=162.5 unit=V
